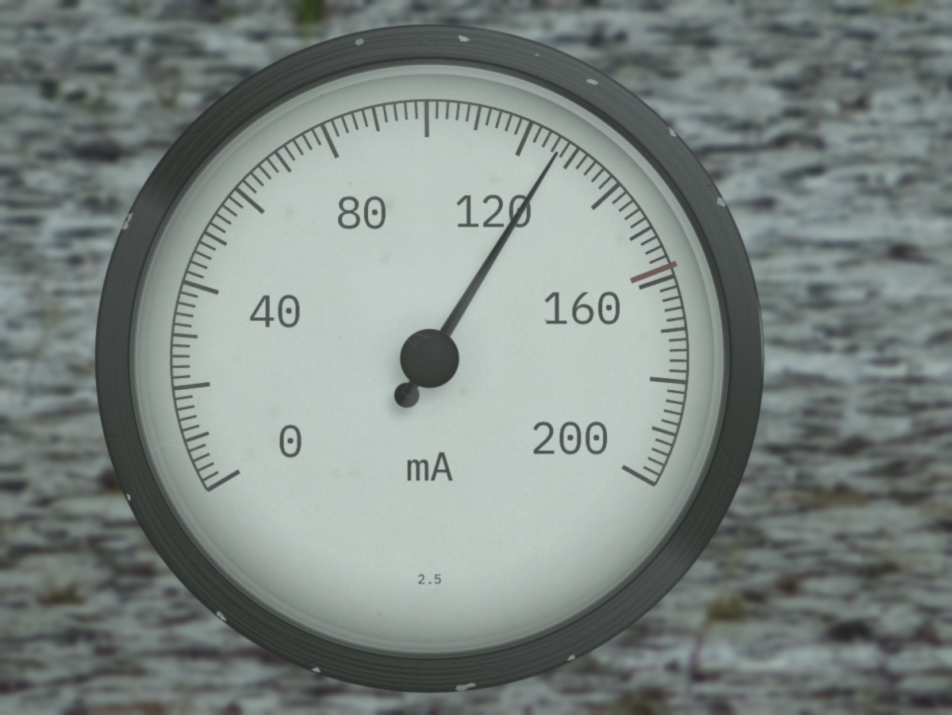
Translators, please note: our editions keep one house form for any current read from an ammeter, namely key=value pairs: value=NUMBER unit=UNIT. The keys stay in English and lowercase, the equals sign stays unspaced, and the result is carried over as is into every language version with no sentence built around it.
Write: value=127 unit=mA
